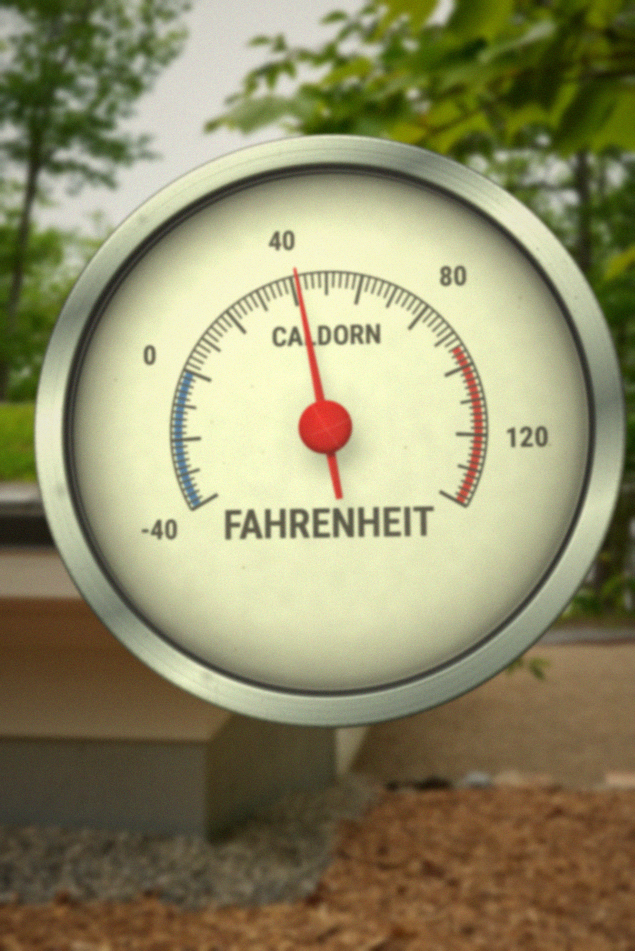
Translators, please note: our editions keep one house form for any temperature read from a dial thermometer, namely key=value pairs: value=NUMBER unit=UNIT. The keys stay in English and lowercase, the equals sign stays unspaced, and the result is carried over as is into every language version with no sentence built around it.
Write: value=42 unit=°F
